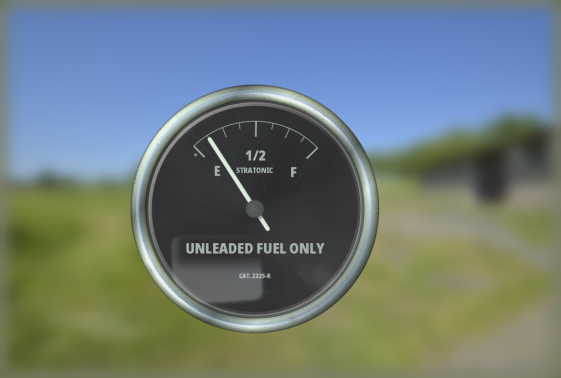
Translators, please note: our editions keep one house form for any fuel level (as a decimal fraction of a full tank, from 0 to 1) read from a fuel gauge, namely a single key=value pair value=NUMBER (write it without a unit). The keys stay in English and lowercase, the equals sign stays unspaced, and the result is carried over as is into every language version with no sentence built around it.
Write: value=0.125
